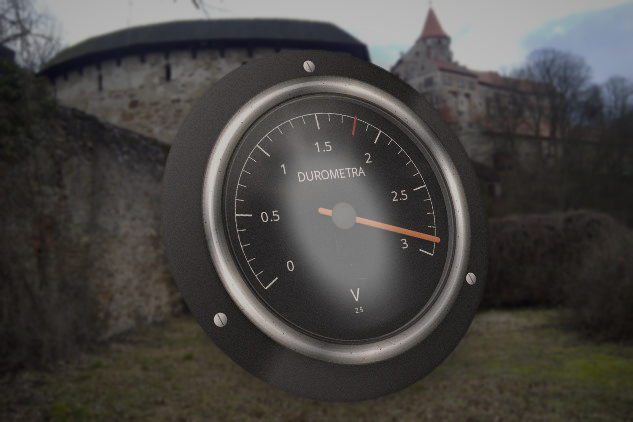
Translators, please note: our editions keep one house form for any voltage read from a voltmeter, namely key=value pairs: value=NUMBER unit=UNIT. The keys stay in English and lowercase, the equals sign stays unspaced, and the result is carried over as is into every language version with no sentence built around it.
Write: value=2.9 unit=V
